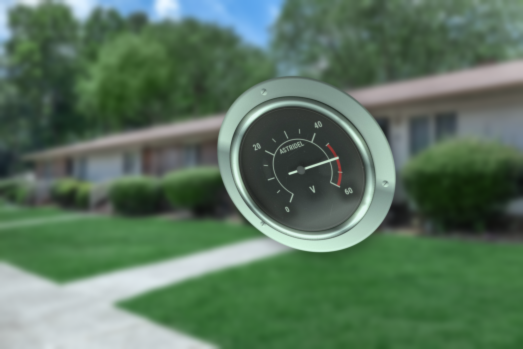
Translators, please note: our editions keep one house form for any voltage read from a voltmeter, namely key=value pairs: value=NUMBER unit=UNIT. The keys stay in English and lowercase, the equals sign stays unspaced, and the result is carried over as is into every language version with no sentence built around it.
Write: value=50 unit=V
